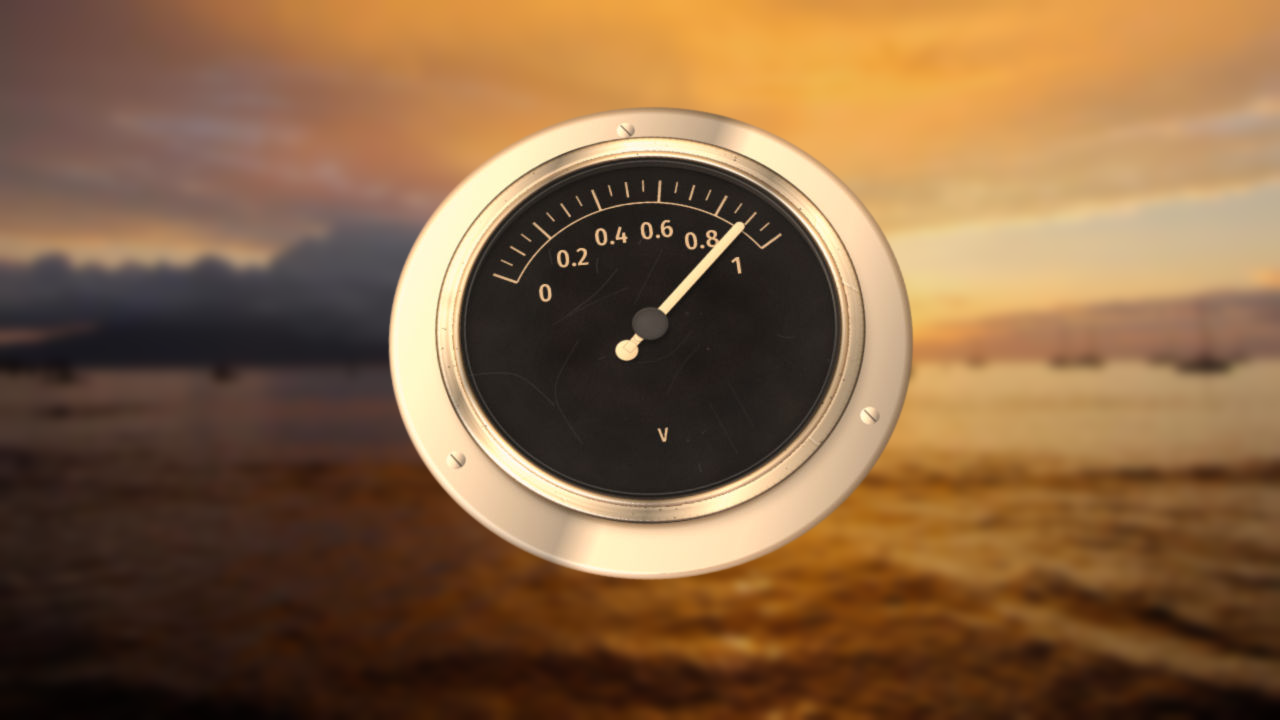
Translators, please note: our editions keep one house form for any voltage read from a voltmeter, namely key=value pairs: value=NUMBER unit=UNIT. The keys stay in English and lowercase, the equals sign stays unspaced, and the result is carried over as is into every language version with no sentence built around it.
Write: value=0.9 unit=V
